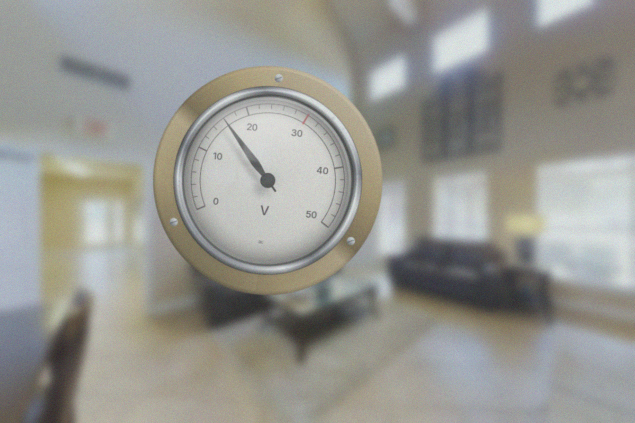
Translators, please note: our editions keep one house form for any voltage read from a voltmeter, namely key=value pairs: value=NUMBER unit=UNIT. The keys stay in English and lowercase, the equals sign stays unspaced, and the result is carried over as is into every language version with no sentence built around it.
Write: value=16 unit=V
